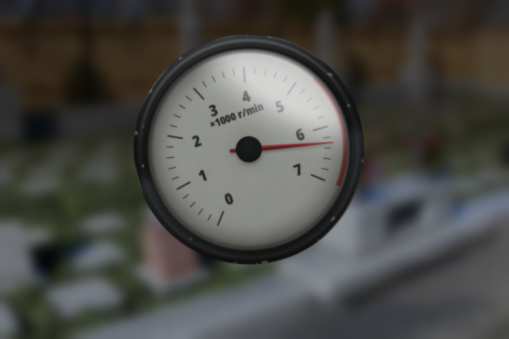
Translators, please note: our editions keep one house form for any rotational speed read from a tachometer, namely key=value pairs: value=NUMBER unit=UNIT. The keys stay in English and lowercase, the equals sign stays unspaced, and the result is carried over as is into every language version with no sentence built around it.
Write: value=6300 unit=rpm
